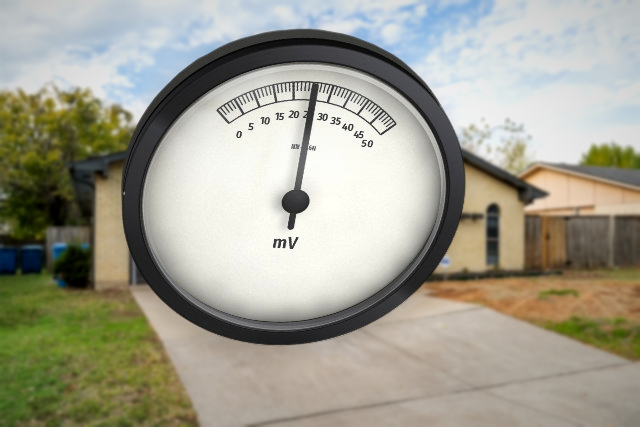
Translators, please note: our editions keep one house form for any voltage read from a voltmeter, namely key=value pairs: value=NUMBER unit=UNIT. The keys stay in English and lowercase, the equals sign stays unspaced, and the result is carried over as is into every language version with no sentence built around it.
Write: value=25 unit=mV
